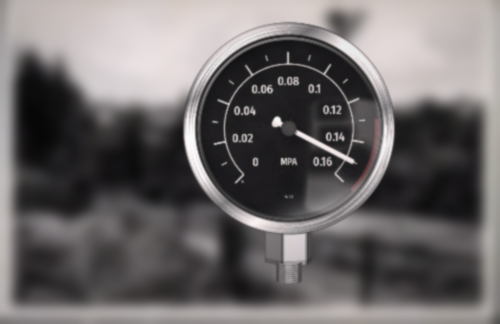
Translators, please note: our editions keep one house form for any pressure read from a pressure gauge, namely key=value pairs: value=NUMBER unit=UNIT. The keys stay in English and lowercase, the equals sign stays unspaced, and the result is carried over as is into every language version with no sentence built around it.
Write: value=0.15 unit=MPa
